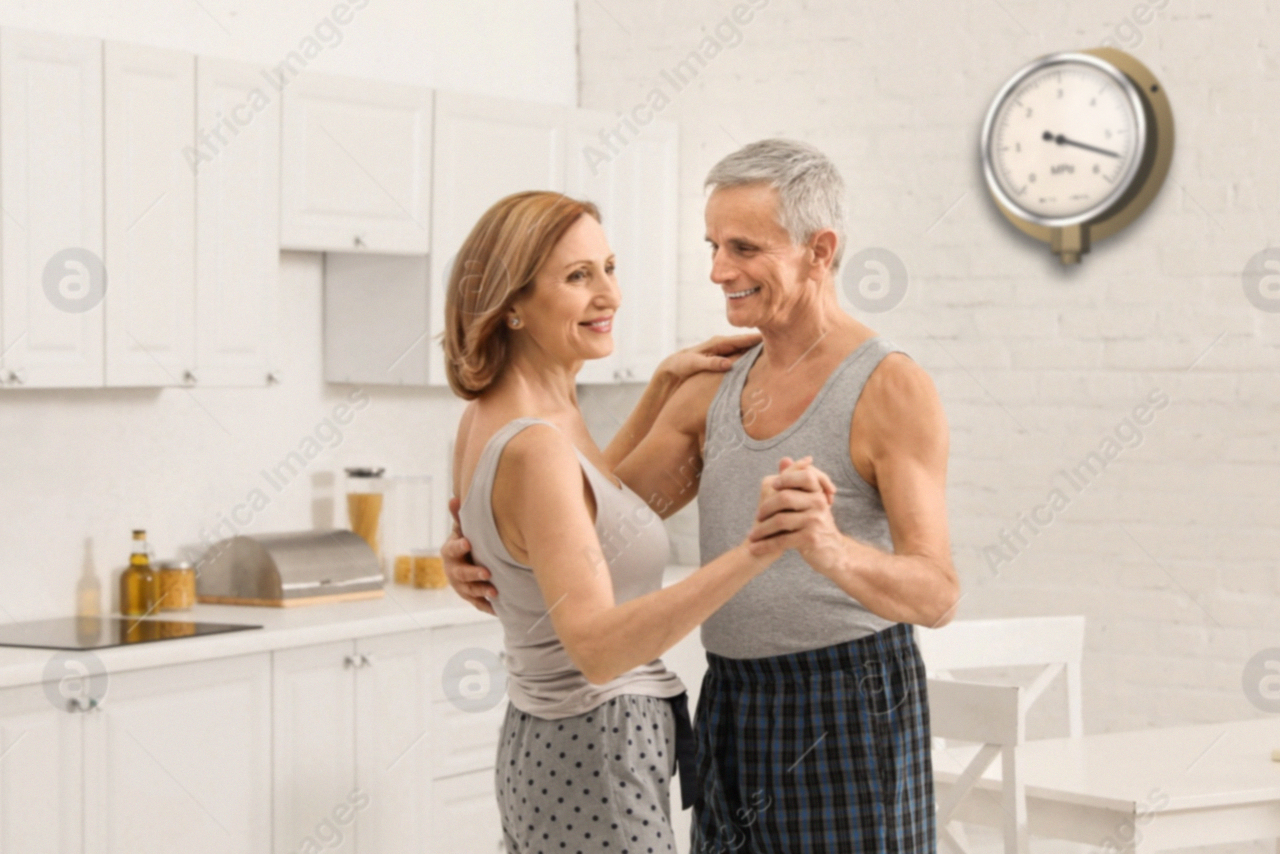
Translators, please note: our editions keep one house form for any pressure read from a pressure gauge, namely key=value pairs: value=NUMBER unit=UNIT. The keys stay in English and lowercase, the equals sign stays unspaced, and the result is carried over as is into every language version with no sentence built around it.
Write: value=5.5 unit=MPa
